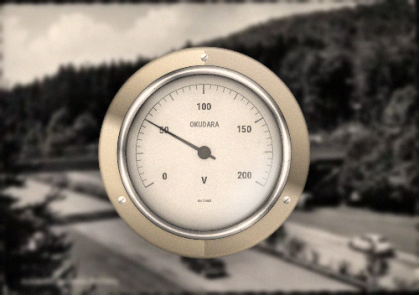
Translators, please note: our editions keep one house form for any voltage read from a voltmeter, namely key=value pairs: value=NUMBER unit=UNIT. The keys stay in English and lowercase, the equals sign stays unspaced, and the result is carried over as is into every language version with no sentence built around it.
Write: value=50 unit=V
